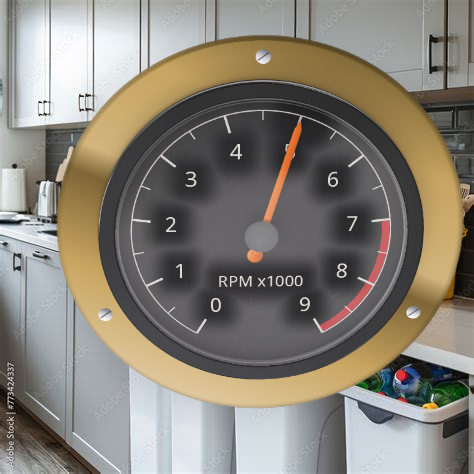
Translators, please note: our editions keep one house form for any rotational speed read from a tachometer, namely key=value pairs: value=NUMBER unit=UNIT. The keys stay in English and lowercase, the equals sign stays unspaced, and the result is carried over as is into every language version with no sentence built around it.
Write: value=5000 unit=rpm
